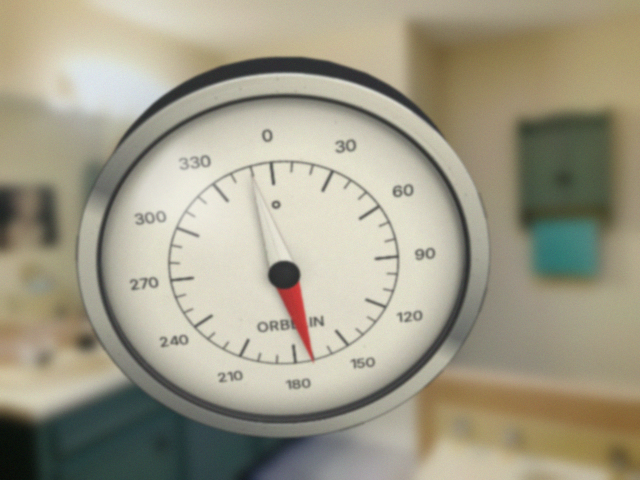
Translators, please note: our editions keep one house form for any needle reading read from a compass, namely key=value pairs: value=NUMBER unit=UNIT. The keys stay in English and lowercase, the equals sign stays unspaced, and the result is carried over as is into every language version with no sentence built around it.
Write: value=170 unit=°
